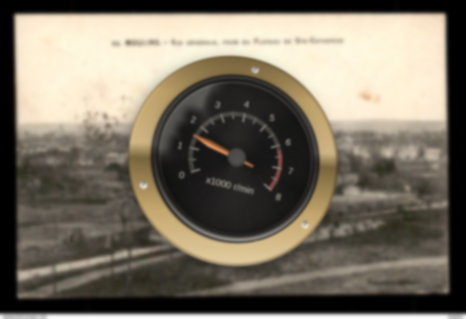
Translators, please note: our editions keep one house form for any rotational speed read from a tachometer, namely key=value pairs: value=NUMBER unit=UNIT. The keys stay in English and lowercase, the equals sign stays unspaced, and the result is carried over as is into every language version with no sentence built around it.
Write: value=1500 unit=rpm
